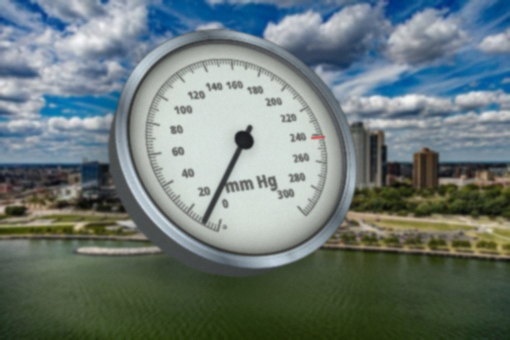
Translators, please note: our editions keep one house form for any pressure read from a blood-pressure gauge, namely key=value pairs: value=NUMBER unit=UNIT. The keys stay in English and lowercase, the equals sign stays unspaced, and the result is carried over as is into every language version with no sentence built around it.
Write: value=10 unit=mmHg
